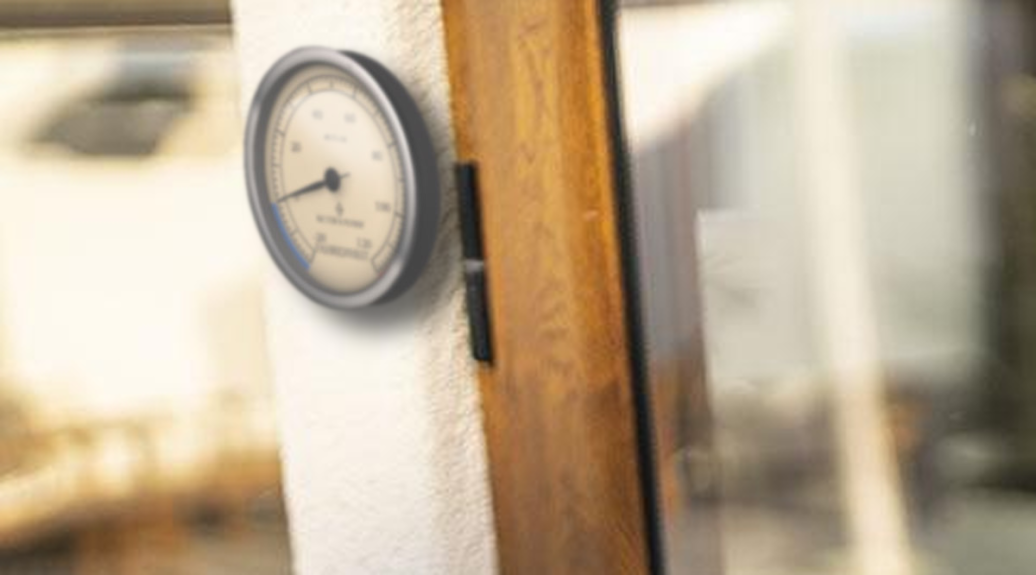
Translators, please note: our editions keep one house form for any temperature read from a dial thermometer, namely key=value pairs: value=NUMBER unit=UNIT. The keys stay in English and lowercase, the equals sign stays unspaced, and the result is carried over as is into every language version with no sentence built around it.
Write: value=0 unit=°F
